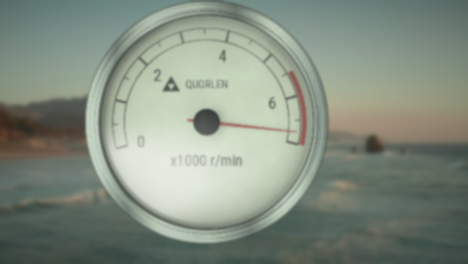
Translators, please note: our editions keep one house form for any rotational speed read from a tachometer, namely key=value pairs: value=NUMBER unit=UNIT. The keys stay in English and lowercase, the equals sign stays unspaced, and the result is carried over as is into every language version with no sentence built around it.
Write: value=6750 unit=rpm
